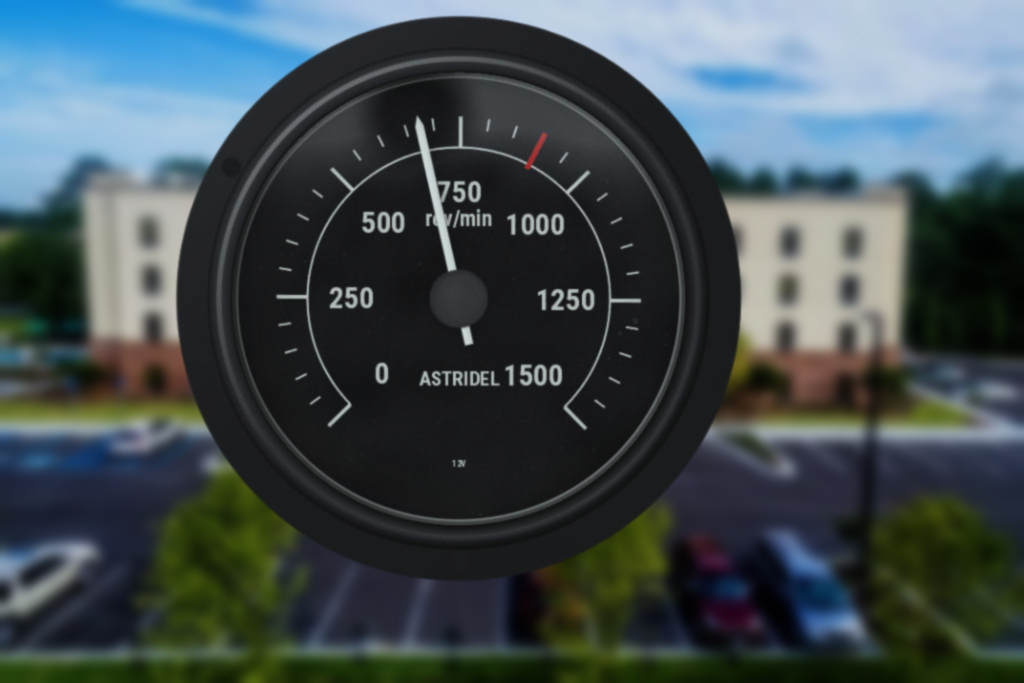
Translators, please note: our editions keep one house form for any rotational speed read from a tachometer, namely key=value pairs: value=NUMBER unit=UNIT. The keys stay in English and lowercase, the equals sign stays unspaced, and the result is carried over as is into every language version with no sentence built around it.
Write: value=675 unit=rpm
